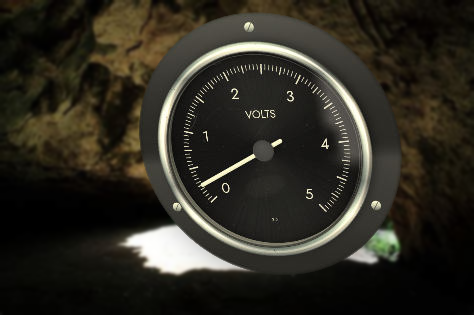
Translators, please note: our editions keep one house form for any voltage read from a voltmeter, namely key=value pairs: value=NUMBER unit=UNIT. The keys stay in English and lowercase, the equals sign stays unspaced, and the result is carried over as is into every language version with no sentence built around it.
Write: value=0.25 unit=V
